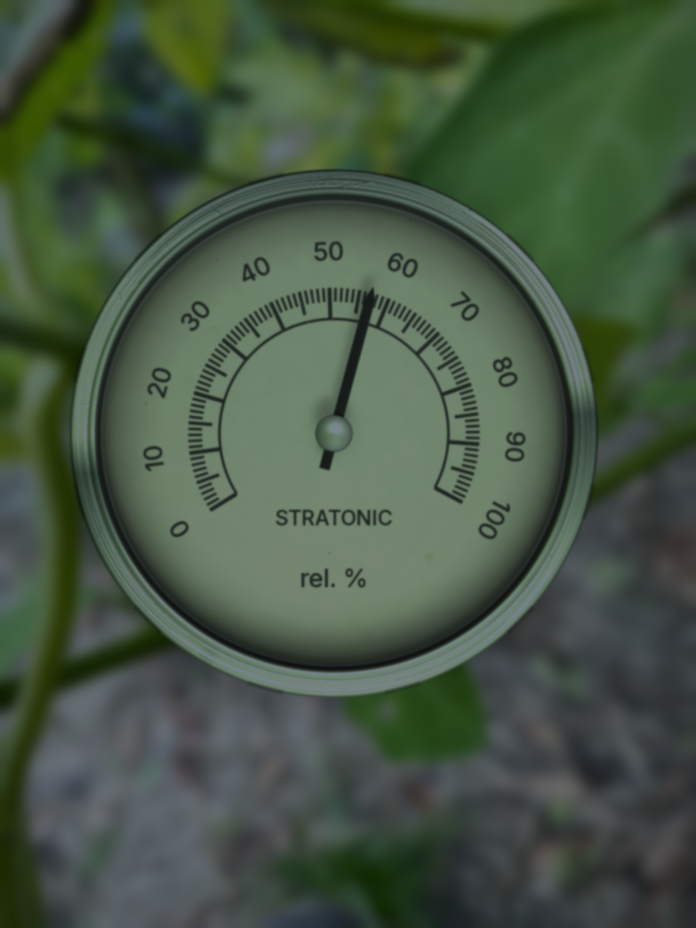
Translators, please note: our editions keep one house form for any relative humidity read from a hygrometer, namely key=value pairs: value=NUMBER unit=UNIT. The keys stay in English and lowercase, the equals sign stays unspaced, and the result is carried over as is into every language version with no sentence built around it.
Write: value=57 unit=%
